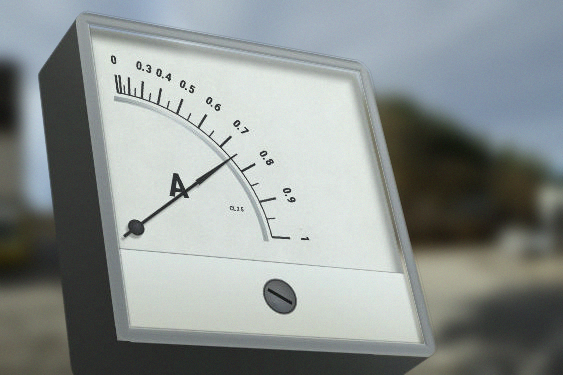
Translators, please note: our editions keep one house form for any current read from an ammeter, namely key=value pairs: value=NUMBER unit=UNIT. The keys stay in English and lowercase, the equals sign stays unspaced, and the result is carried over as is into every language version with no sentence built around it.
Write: value=0.75 unit=A
